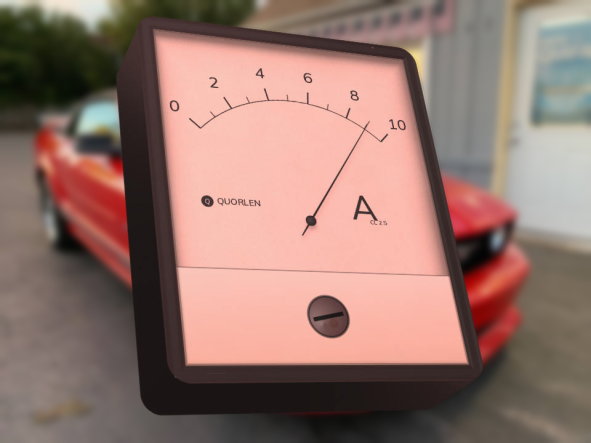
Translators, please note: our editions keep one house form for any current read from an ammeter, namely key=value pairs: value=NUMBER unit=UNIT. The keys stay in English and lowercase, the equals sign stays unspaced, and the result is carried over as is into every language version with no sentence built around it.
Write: value=9 unit=A
